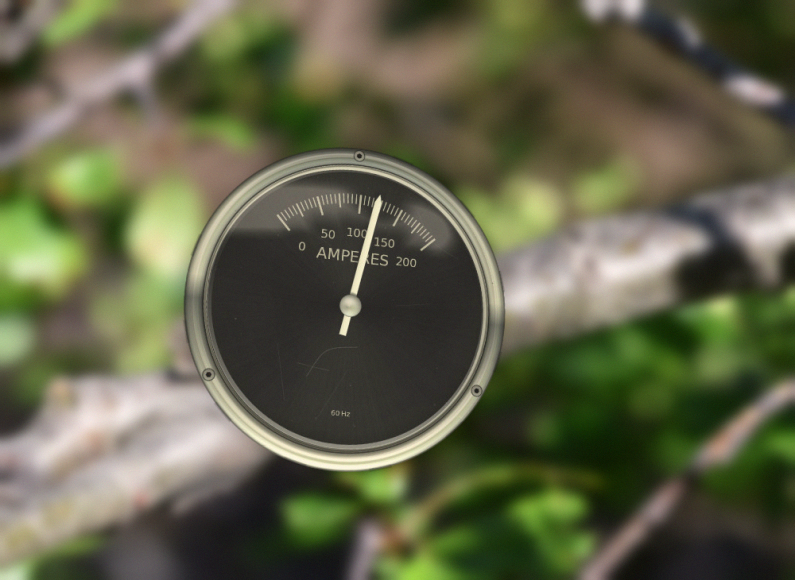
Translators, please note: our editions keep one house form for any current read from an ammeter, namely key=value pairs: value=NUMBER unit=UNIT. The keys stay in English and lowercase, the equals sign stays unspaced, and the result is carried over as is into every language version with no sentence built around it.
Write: value=120 unit=A
